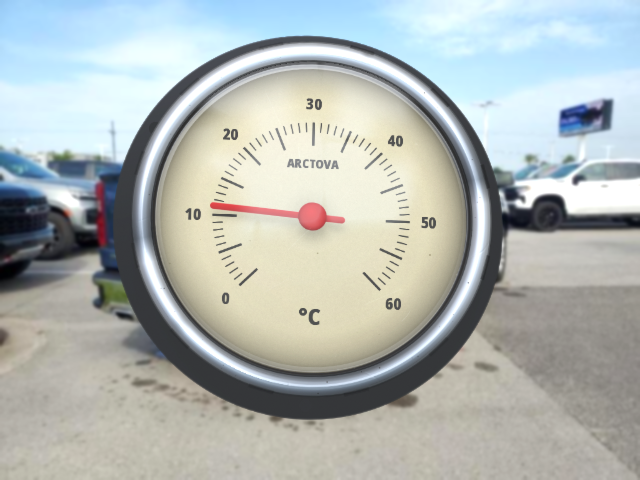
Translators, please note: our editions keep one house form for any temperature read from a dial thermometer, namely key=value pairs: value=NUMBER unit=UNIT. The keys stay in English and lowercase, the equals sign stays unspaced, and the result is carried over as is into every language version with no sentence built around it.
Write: value=11 unit=°C
